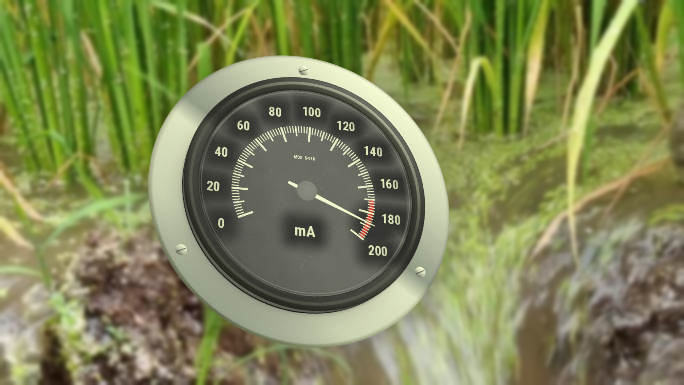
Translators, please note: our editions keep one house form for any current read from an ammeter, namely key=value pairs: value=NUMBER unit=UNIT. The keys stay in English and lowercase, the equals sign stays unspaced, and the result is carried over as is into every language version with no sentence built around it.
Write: value=190 unit=mA
